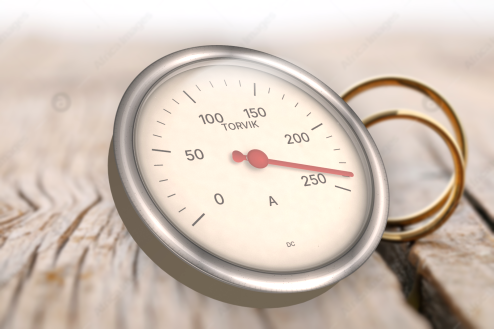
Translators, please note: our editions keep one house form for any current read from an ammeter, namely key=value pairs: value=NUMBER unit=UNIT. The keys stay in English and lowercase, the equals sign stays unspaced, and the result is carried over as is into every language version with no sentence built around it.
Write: value=240 unit=A
